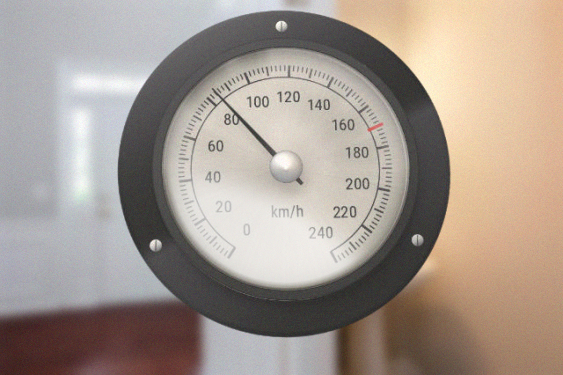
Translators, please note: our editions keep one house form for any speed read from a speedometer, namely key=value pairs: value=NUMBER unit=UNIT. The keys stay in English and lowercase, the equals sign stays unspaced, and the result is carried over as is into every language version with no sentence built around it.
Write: value=84 unit=km/h
